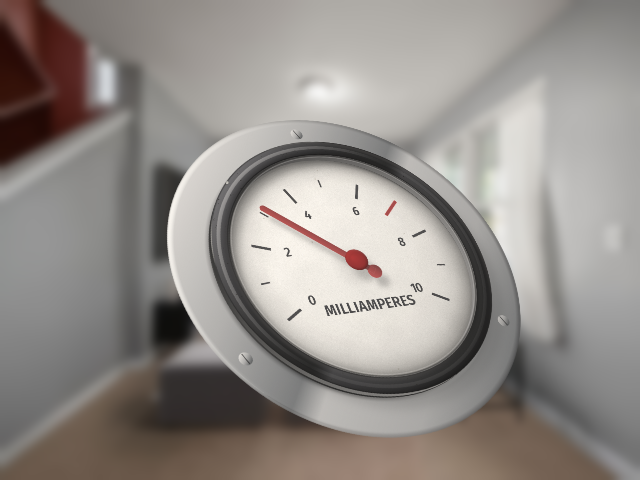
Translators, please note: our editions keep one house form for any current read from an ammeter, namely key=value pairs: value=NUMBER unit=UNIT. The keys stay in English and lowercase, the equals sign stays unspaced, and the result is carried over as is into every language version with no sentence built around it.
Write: value=3 unit=mA
